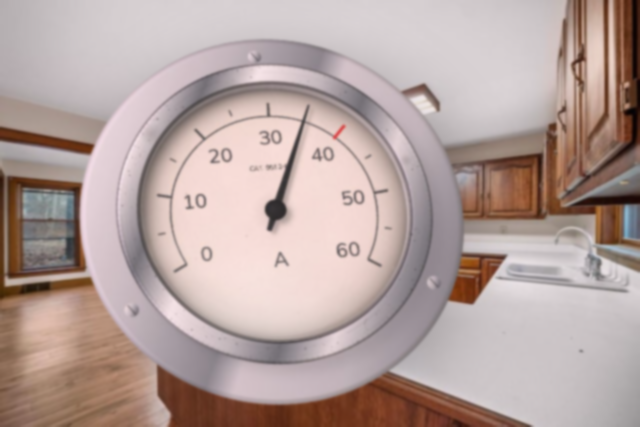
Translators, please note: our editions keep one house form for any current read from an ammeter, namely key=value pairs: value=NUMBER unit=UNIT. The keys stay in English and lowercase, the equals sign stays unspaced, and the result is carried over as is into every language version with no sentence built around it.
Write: value=35 unit=A
